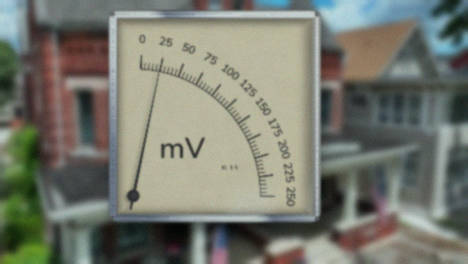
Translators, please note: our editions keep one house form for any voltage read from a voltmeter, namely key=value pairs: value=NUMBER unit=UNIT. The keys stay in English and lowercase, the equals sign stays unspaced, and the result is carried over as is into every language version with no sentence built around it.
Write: value=25 unit=mV
